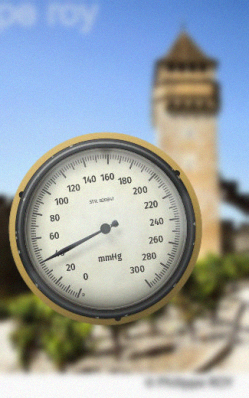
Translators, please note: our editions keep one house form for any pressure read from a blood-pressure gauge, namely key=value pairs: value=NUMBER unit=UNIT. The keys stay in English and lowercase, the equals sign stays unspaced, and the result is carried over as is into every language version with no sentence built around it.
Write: value=40 unit=mmHg
